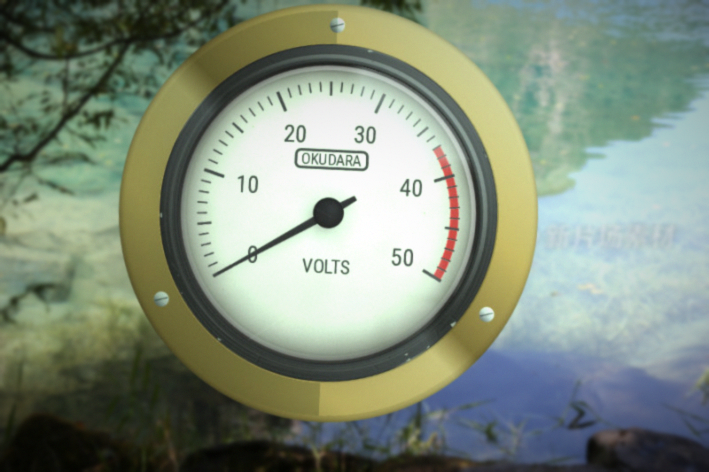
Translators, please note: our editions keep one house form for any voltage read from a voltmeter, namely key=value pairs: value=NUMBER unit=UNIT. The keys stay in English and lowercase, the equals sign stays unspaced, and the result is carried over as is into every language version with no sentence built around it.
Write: value=0 unit=V
